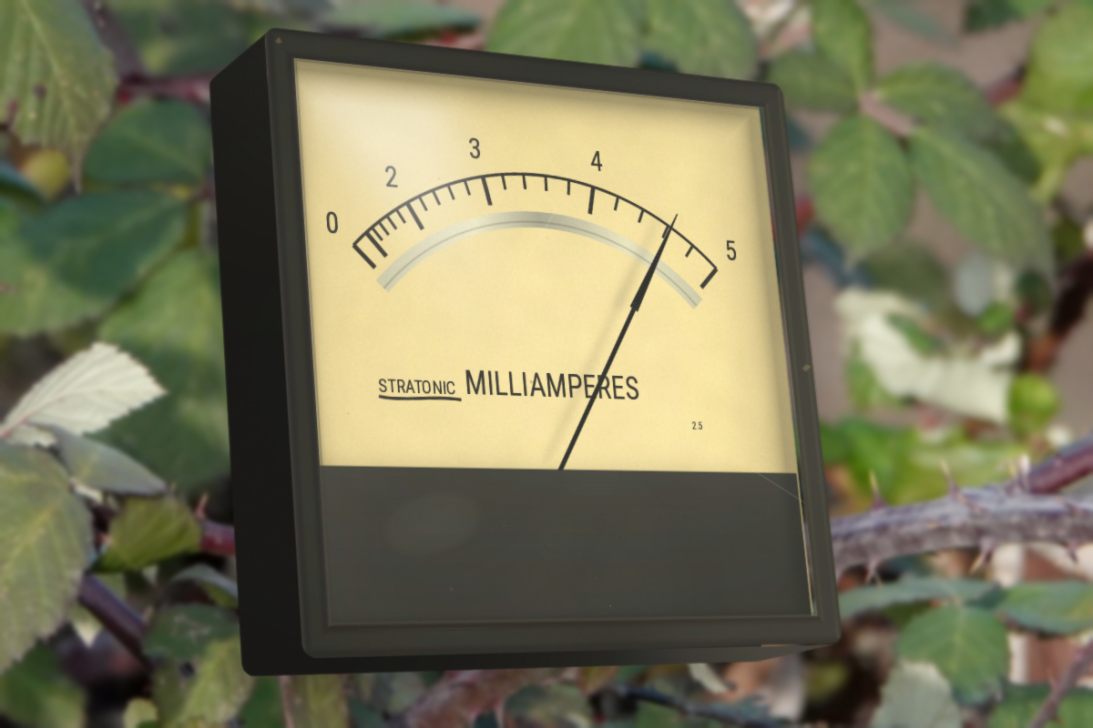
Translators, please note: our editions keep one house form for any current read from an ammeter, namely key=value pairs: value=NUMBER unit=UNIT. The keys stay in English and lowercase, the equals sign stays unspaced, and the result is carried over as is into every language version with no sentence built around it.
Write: value=4.6 unit=mA
